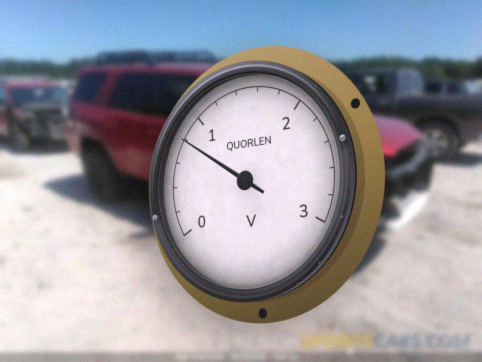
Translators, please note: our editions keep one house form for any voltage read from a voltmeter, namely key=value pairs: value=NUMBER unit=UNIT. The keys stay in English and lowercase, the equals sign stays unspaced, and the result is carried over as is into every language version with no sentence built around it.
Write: value=0.8 unit=V
